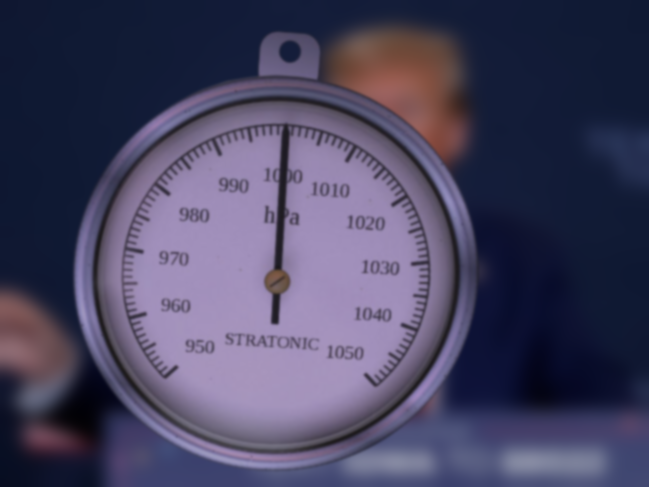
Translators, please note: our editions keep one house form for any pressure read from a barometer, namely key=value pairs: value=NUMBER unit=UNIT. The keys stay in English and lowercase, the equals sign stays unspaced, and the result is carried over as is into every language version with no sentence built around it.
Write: value=1000 unit=hPa
